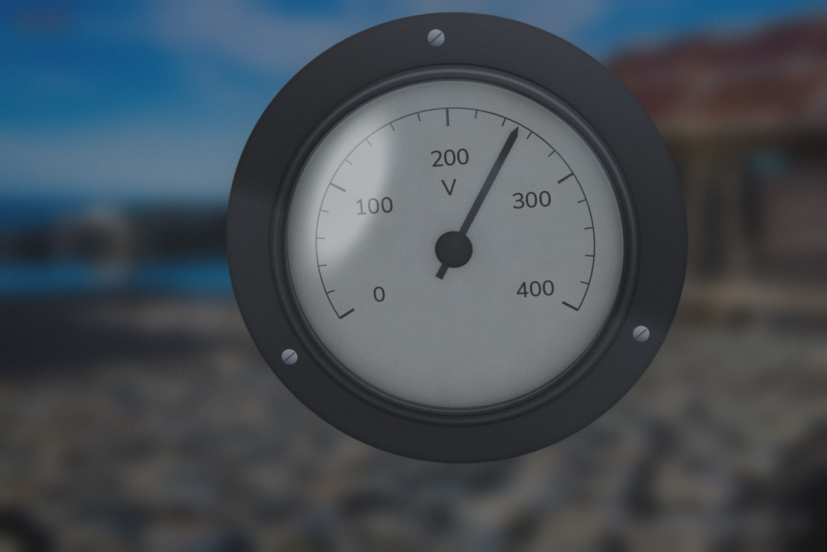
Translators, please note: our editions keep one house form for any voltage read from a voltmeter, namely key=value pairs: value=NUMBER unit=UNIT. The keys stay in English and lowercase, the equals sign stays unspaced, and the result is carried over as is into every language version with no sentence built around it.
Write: value=250 unit=V
